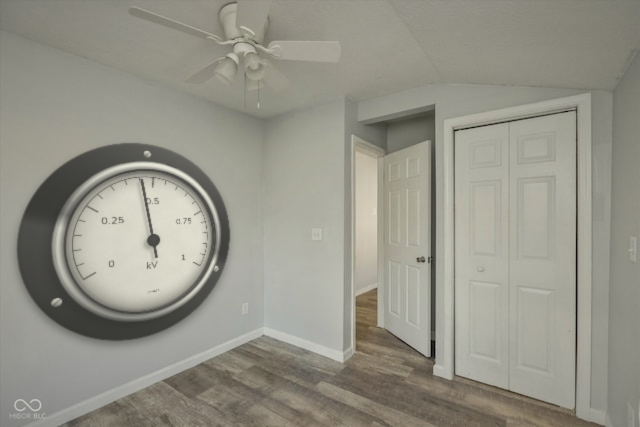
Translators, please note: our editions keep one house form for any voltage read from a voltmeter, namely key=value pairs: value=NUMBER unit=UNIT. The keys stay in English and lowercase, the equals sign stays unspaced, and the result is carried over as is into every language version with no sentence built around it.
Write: value=0.45 unit=kV
